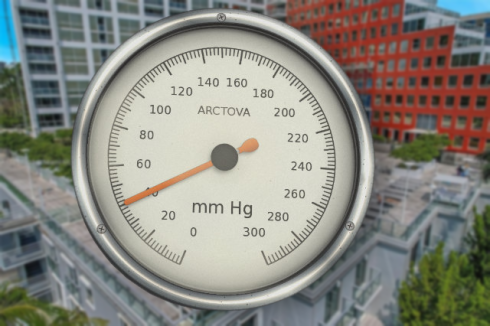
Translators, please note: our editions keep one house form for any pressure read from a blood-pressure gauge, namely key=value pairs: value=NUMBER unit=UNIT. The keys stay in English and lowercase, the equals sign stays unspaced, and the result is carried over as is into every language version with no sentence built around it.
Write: value=40 unit=mmHg
